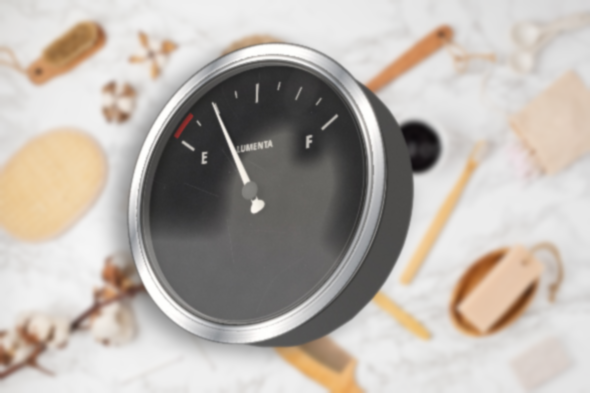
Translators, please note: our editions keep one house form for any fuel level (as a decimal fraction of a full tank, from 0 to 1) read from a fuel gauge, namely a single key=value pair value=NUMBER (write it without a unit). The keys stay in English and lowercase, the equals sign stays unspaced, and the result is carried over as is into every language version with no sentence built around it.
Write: value=0.25
